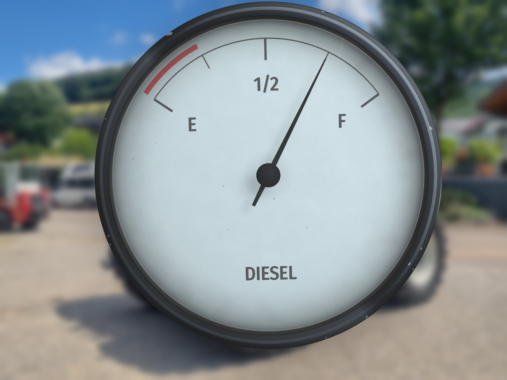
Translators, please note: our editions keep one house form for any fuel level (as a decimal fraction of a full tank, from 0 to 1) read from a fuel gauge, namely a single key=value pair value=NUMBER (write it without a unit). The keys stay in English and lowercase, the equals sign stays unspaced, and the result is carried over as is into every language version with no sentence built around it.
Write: value=0.75
